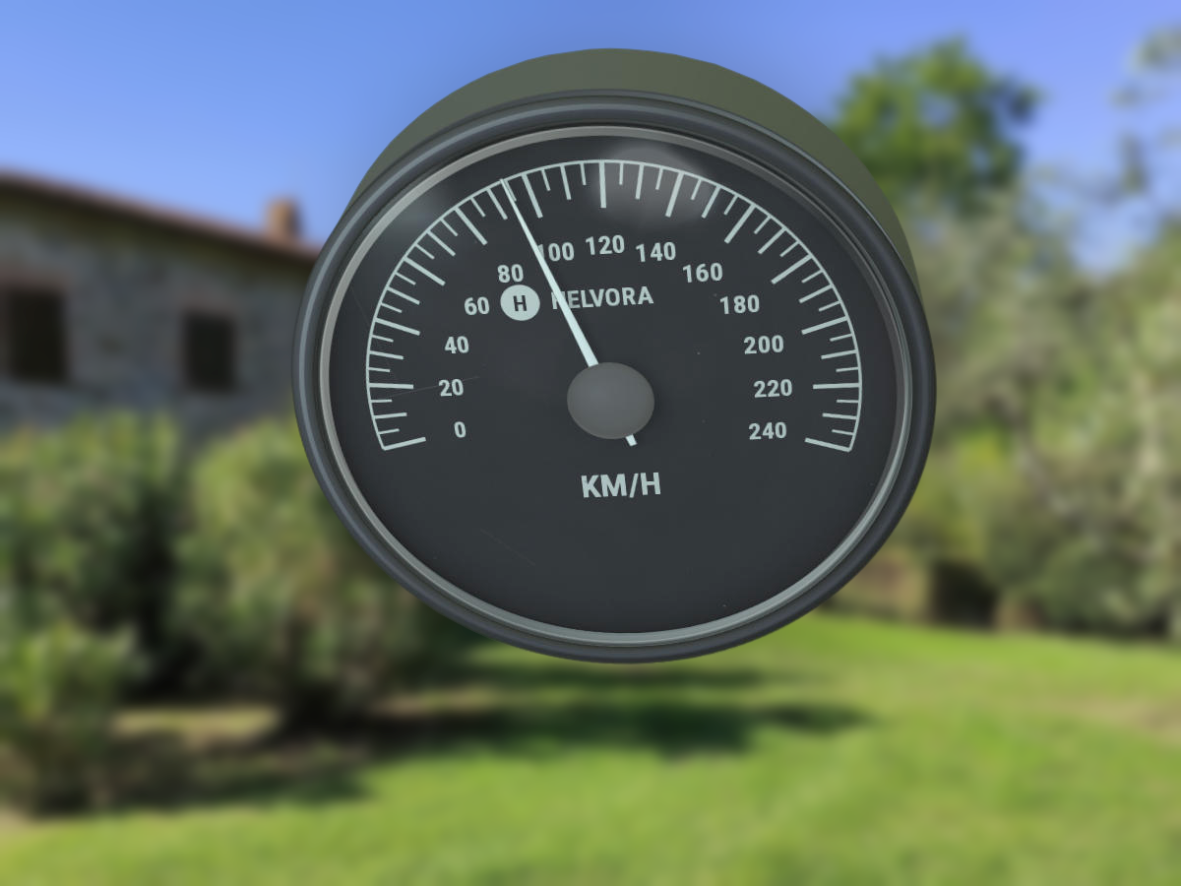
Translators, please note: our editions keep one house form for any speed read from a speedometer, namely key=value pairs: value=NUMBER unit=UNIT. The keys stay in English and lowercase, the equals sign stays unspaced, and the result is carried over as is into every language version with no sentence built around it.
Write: value=95 unit=km/h
